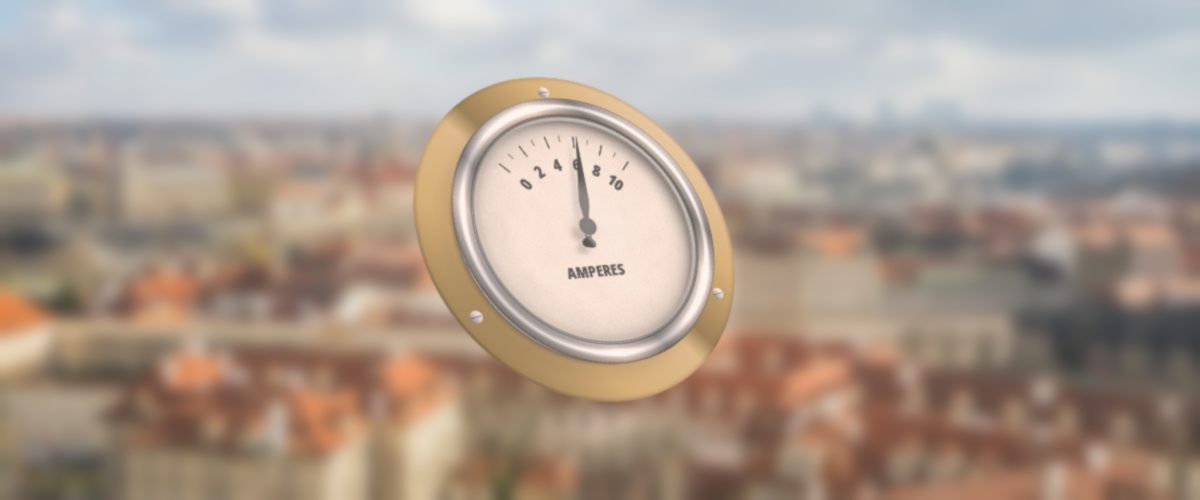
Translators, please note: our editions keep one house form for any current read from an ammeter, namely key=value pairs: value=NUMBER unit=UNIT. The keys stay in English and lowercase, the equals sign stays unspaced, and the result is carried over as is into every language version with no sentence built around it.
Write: value=6 unit=A
